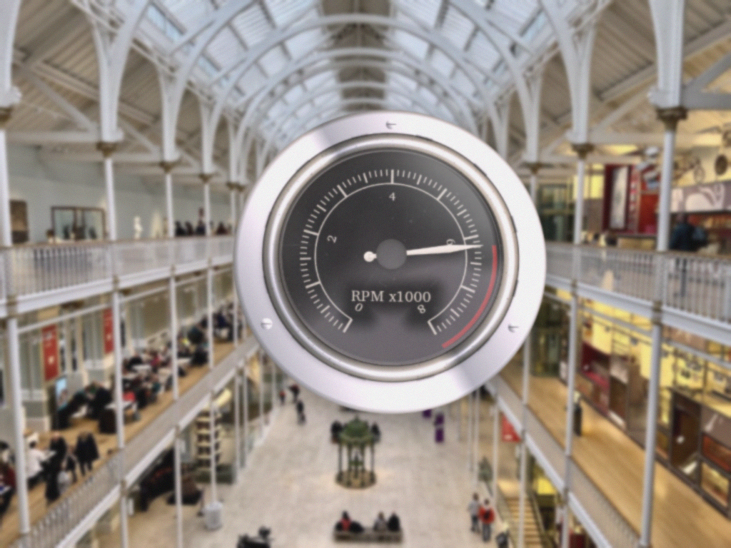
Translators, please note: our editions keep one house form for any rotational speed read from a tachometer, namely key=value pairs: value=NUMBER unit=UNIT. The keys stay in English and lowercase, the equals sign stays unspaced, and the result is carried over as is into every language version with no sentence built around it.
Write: value=6200 unit=rpm
